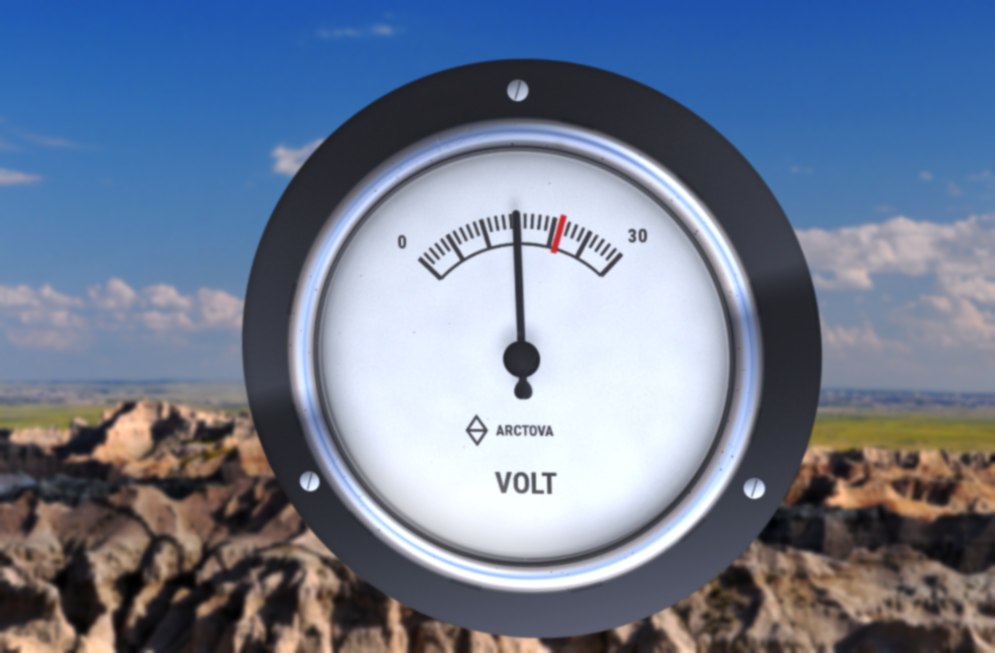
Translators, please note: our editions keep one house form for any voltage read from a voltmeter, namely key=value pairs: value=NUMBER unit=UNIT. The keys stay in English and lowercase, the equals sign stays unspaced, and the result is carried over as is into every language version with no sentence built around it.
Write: value=15 unit=V
